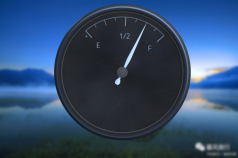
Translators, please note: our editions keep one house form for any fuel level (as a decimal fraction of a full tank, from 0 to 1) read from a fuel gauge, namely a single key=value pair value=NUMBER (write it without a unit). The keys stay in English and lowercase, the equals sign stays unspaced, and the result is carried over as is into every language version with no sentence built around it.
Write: value=0.75
